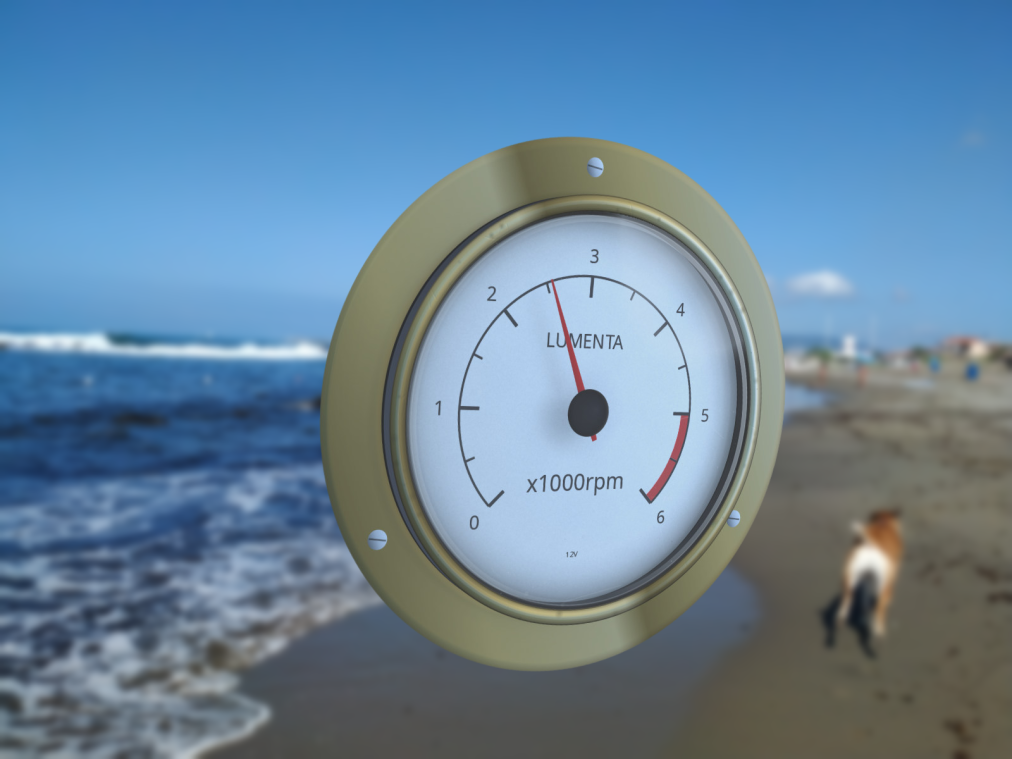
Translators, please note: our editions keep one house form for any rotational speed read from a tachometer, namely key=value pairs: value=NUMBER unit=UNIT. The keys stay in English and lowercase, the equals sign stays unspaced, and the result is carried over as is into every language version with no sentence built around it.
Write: value=2500 unit=rpm
